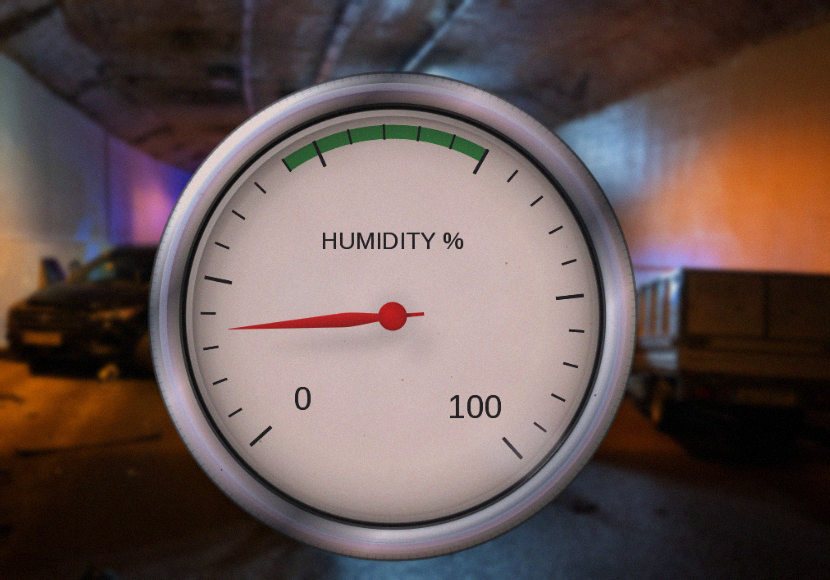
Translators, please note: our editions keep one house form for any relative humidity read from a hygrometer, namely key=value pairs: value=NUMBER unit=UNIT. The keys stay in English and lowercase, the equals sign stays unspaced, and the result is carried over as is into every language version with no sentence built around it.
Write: value=14 unit=%
